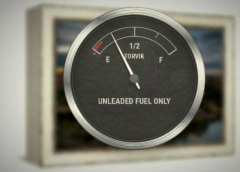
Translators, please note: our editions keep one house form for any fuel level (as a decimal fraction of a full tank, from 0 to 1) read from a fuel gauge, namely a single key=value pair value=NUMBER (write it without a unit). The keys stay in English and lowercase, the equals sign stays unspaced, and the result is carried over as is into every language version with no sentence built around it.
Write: value=0.25
